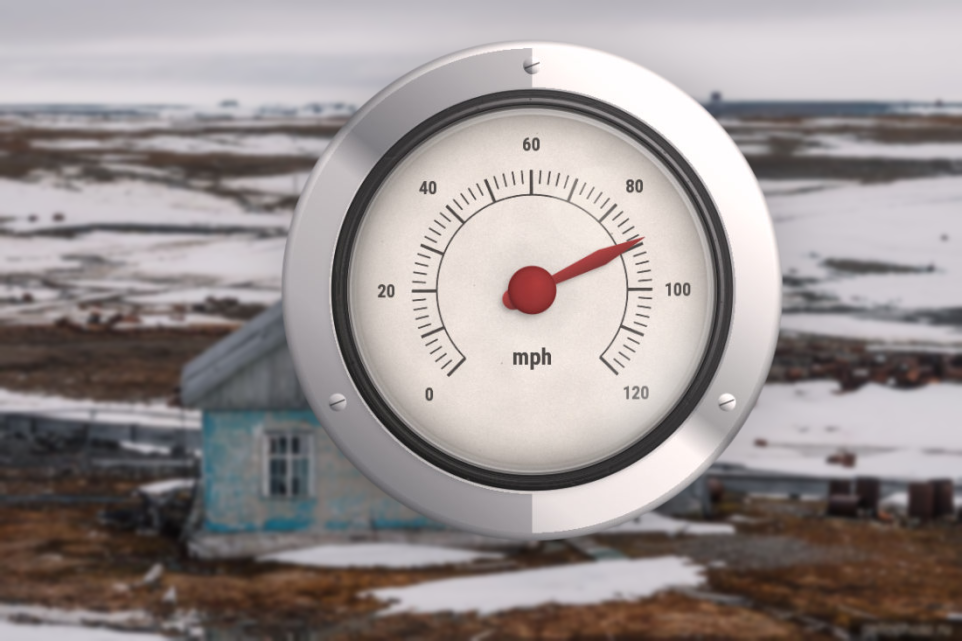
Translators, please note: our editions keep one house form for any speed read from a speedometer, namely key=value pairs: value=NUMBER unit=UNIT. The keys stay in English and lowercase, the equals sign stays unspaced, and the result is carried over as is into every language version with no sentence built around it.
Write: value=89 unit=mph
